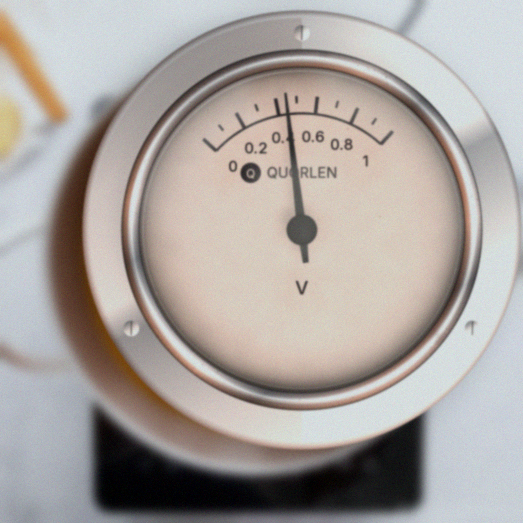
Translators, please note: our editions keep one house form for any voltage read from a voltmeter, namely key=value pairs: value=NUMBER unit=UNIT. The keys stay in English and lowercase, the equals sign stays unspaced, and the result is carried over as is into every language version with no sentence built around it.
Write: value=0.45 unit=V
